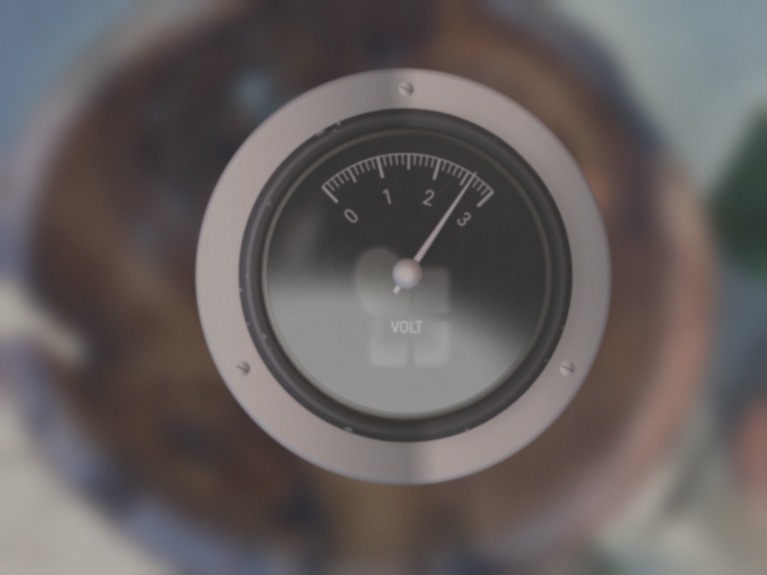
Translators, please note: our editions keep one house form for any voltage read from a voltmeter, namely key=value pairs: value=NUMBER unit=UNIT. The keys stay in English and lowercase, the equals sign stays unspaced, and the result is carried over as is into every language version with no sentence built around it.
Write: value=2.6 unit=V
